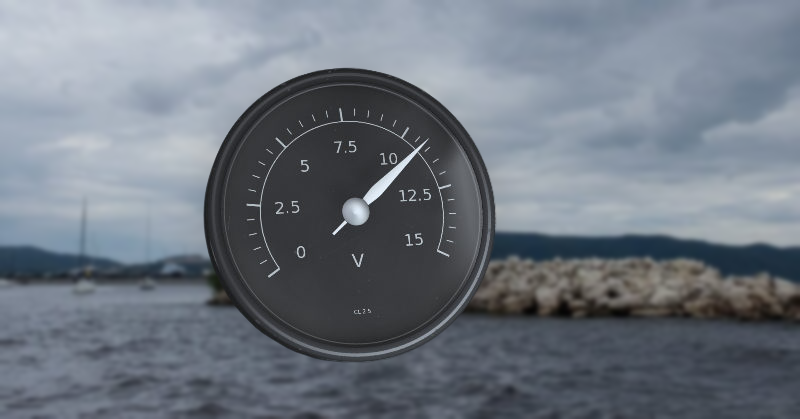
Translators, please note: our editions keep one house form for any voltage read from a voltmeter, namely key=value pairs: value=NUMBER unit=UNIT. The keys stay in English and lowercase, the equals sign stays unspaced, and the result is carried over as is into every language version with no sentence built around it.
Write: value=10.75 unit=V
